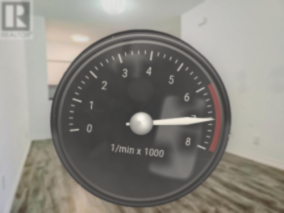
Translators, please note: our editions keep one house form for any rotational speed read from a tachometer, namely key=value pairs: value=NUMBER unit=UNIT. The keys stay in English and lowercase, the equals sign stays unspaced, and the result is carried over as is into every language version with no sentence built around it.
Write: value=7000 unit=rpm
